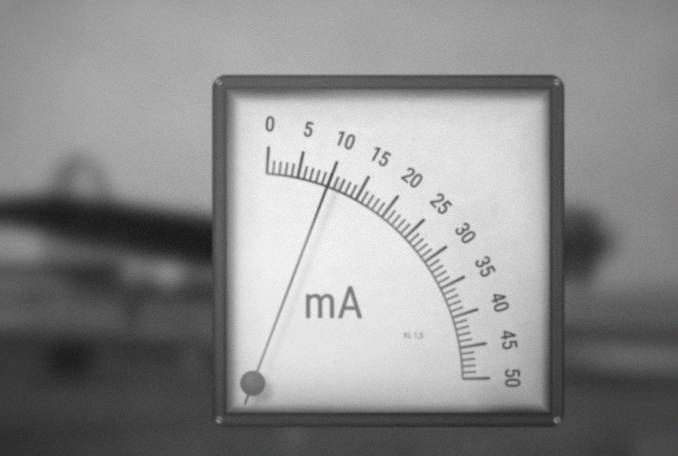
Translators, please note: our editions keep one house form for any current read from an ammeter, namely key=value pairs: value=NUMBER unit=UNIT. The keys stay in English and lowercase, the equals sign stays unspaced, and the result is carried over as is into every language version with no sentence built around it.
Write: value=10 unit=mA
